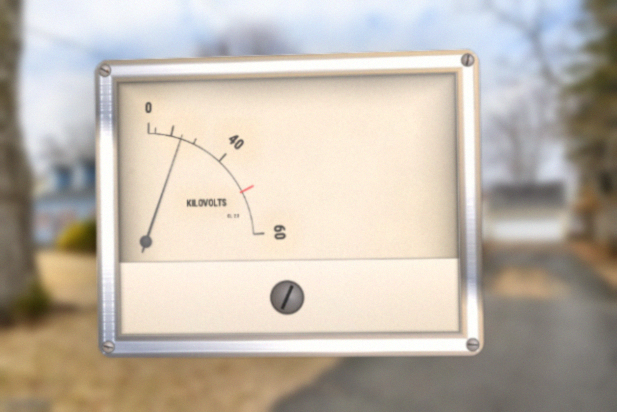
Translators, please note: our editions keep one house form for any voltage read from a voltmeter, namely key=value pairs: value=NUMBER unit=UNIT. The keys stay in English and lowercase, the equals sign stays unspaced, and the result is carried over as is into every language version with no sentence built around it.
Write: value=25 unit=kV
